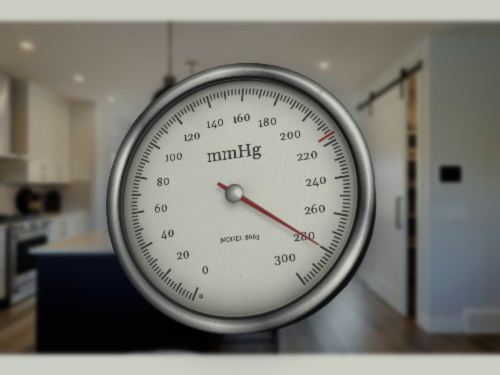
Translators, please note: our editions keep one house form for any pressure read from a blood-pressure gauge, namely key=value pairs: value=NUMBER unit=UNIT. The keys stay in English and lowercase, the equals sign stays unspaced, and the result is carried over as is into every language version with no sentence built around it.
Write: value=280 unit=mmHg
